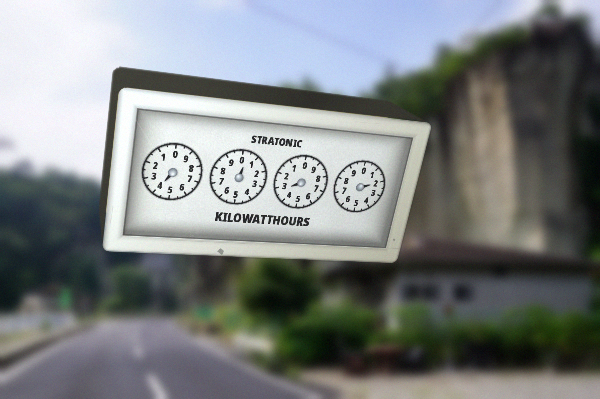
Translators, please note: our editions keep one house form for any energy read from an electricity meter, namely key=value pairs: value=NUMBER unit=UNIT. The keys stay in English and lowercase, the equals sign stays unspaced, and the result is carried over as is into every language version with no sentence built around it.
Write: value=4032 unit=kWh
